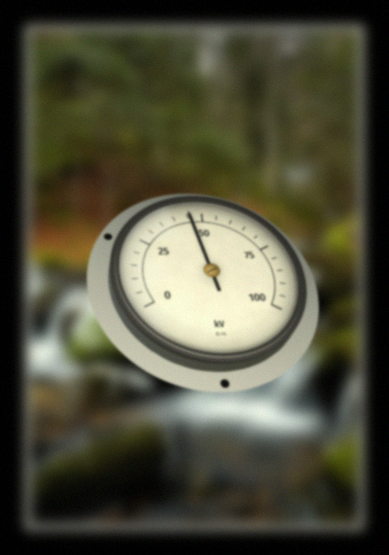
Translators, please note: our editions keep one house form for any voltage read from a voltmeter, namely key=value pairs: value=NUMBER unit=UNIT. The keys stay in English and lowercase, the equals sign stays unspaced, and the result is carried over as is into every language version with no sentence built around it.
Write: value=45 unit=kV
